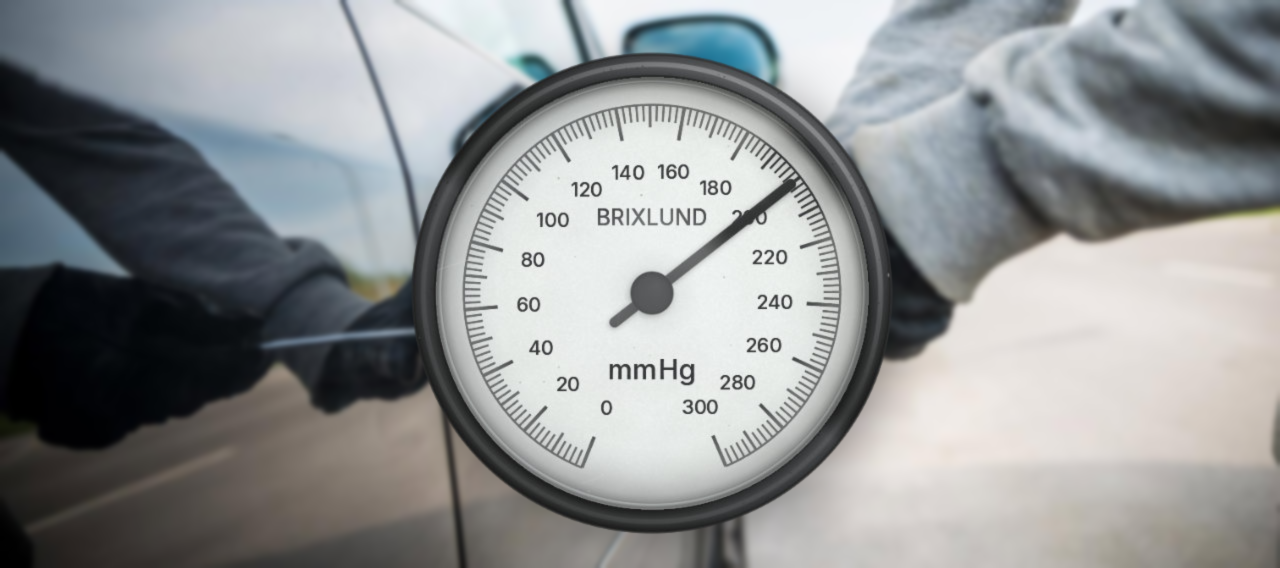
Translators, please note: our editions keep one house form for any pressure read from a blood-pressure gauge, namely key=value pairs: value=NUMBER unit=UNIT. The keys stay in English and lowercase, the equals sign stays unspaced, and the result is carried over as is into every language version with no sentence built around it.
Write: value=200 unit=mmHg
